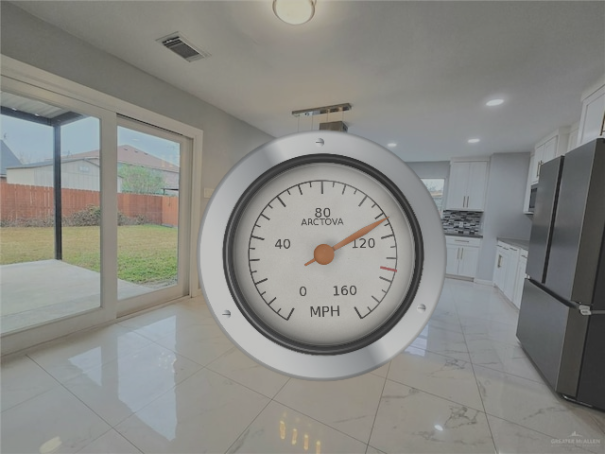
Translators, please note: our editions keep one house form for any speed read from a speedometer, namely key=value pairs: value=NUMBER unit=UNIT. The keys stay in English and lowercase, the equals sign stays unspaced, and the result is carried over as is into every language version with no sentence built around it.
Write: value=112.5 unit=mph
